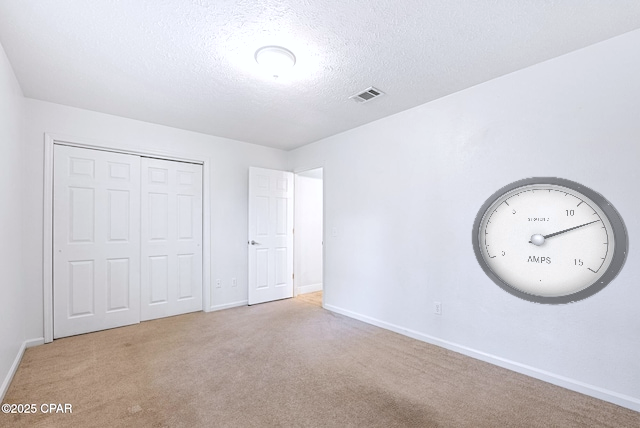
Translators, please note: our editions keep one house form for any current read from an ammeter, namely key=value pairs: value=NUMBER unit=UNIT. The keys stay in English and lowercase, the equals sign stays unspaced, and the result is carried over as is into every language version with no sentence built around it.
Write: value=11.5 unit=A
